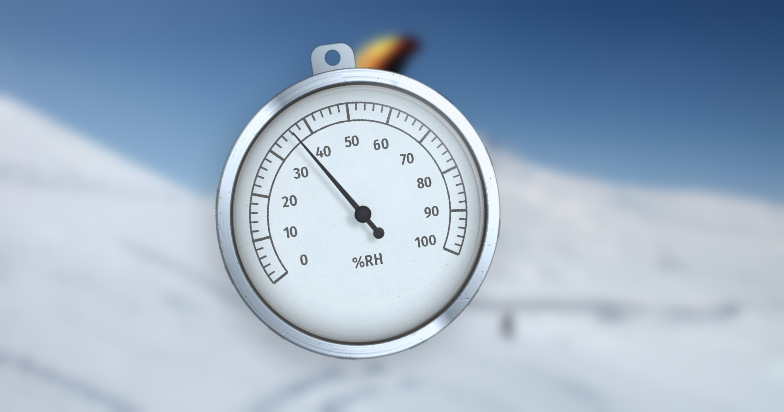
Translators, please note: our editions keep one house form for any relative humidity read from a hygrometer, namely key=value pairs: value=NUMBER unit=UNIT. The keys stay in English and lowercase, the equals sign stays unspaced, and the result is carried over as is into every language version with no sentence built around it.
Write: value=36 unit=%
